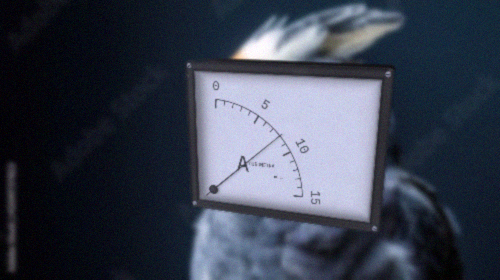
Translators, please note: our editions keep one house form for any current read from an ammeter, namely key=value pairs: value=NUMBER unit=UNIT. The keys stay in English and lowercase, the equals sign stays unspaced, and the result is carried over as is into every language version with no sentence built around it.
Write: value=8 unit=A
